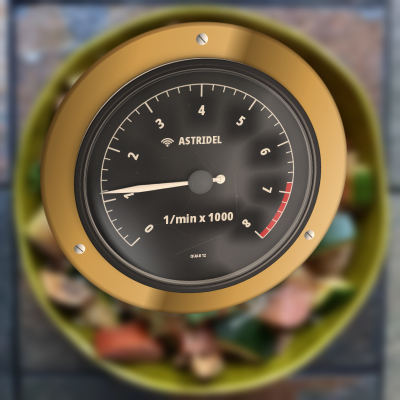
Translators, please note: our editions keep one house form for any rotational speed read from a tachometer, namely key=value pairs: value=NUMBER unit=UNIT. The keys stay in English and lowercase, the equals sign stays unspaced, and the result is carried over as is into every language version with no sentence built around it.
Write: value=1200 unit=rpm
